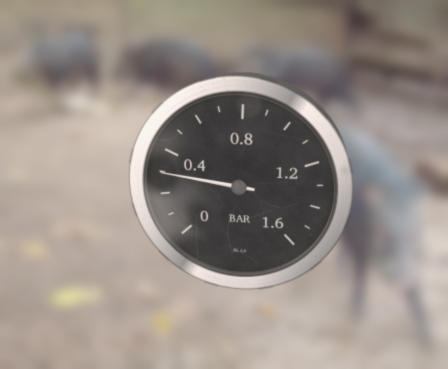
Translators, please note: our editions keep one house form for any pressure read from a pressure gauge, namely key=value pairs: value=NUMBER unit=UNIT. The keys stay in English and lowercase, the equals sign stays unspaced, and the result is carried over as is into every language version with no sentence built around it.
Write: value=0.3 unit=bar
